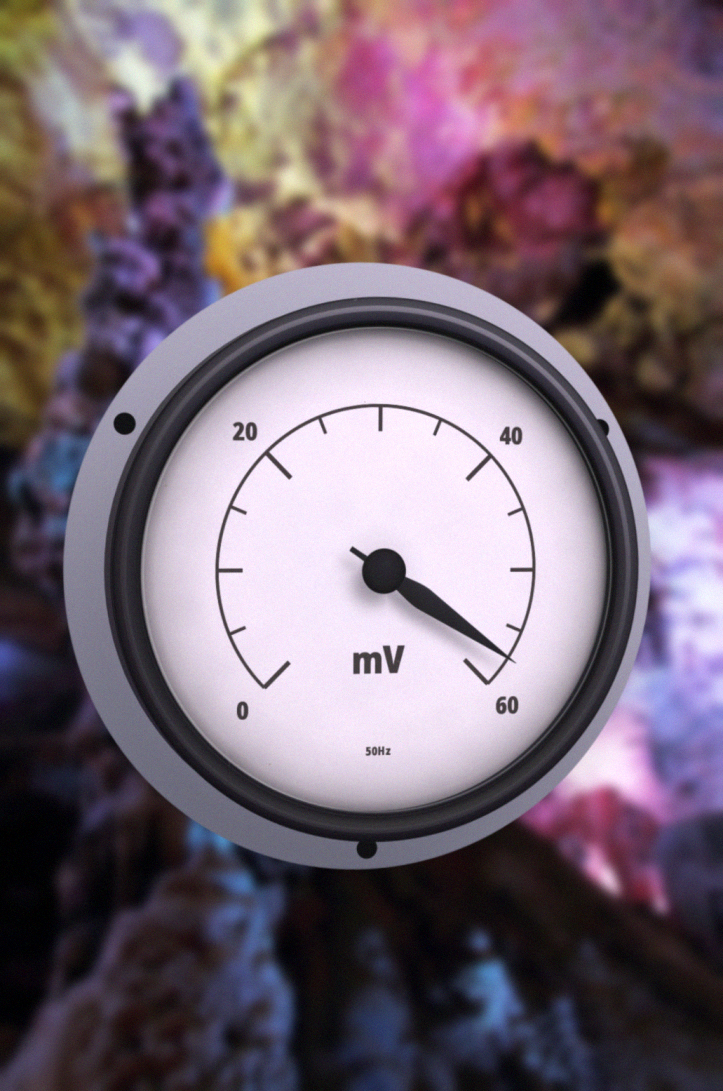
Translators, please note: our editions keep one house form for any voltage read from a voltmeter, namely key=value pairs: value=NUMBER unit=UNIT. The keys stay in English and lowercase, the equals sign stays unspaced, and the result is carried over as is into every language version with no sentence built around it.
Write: value=57.5 unit=mV
